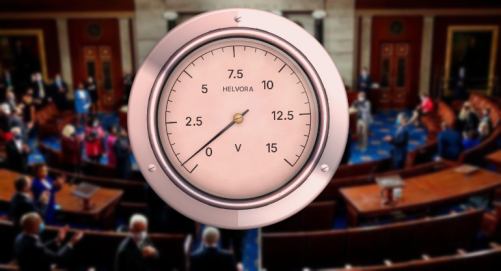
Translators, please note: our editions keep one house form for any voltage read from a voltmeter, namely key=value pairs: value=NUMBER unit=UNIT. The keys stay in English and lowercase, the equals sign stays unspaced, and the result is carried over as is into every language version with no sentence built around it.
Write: value=0.5 unit=V
